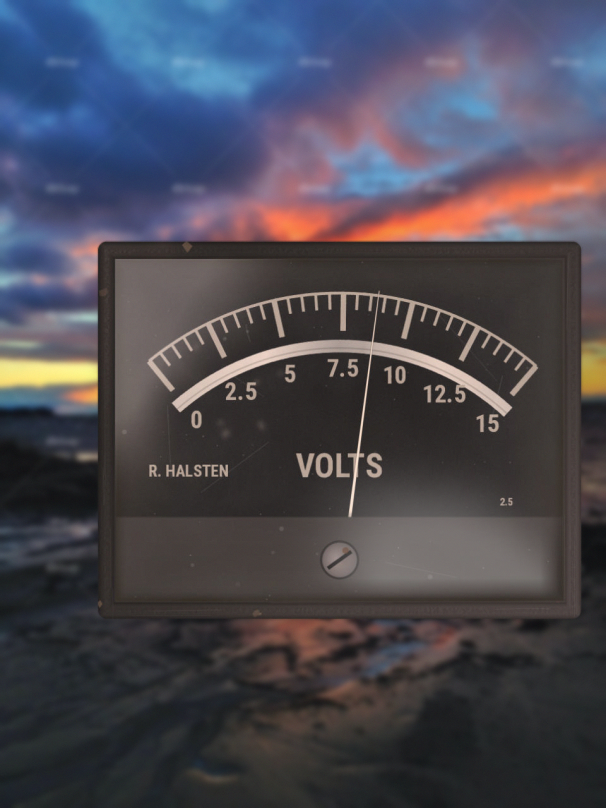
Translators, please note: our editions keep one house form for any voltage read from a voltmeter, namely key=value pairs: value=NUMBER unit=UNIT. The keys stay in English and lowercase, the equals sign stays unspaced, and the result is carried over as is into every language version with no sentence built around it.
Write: value=8.75 unit=V
